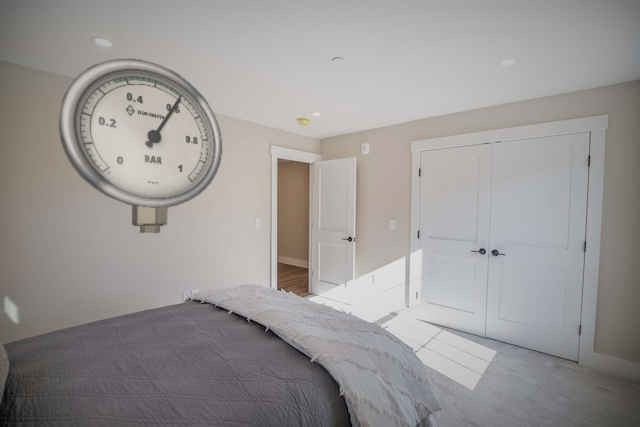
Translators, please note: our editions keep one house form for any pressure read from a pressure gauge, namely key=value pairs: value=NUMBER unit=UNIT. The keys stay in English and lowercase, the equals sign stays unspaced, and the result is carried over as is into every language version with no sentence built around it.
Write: value=0.6 unit=bar
